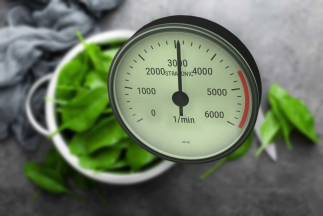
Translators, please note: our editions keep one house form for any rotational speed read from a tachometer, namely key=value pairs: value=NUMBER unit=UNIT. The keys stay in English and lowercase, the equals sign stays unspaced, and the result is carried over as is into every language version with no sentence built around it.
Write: value=3100 unit=rpm
